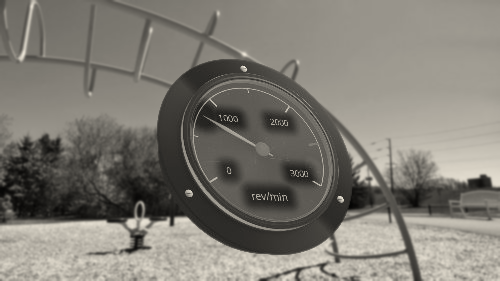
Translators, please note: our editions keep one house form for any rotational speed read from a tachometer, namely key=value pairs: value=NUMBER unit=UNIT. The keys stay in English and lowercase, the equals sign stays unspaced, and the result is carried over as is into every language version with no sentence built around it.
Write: value=750 unit=rpm
